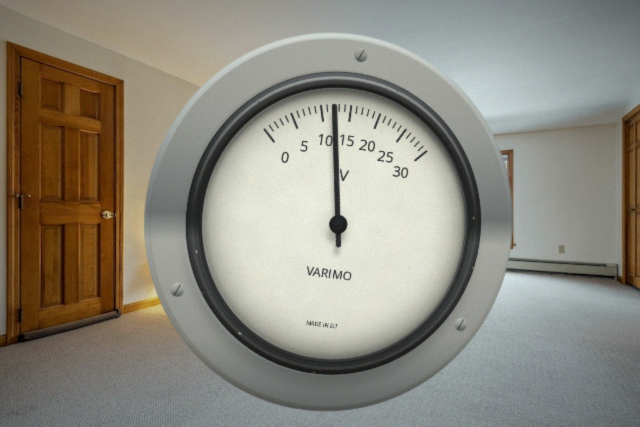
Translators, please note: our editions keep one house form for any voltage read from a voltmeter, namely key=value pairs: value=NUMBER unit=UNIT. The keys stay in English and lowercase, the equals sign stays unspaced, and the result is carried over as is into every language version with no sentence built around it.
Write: value=12 unit=V
